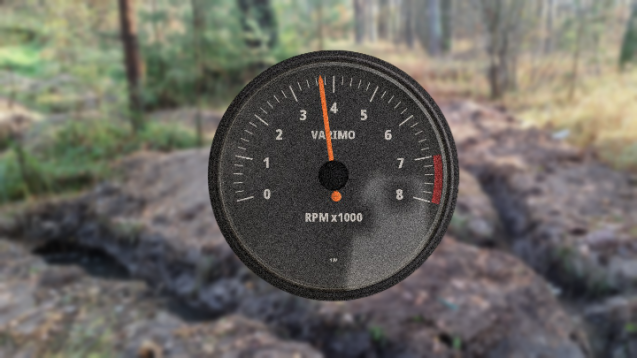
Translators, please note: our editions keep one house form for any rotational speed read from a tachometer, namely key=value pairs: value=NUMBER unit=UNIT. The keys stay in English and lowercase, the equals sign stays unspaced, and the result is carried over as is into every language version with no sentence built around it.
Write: value=3700 unit=rpm
